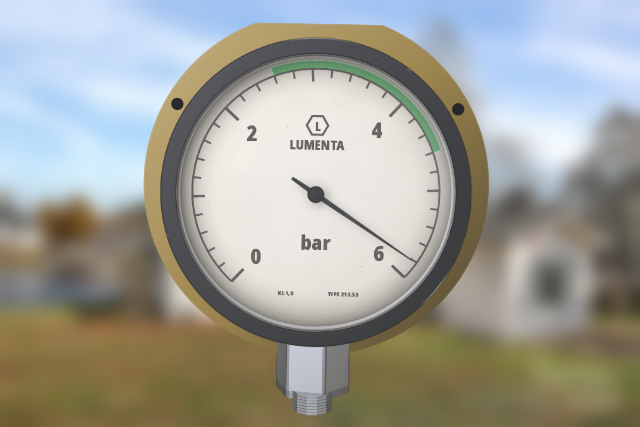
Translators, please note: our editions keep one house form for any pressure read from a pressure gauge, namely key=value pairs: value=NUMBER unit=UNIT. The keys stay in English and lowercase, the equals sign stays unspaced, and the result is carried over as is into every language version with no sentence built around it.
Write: value=5.8 unit=bar
